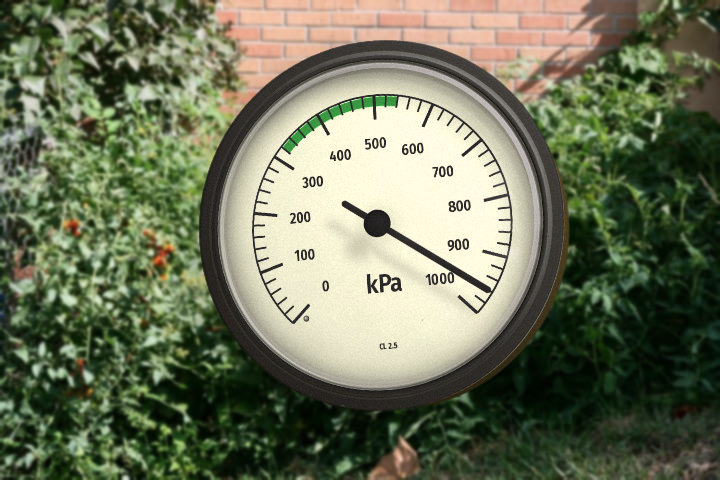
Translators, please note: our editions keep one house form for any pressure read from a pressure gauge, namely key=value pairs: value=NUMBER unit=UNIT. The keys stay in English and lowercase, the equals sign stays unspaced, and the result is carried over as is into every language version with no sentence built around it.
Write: value=960 unit=kPa
